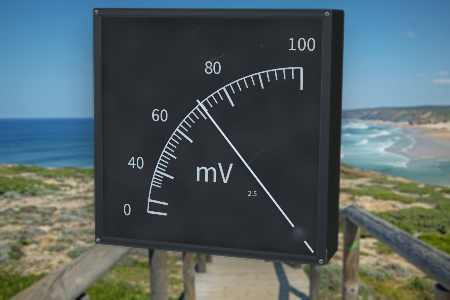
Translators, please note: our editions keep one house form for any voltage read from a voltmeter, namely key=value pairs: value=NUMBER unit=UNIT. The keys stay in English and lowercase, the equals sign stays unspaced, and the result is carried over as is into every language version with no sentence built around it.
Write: value=72 unit=mV
